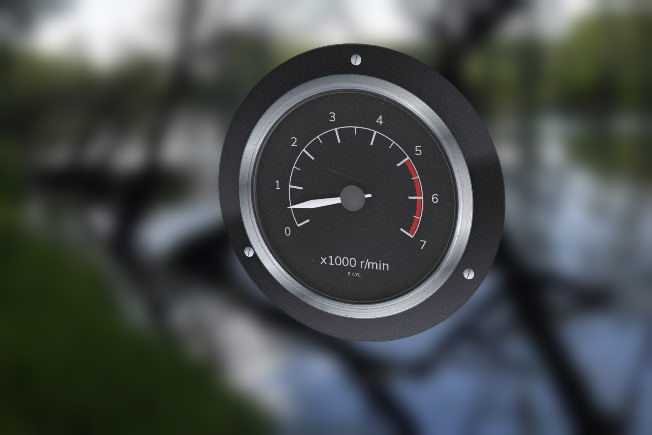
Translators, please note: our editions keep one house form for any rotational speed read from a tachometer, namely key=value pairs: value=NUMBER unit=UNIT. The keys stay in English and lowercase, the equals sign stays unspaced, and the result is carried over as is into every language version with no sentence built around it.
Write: value=500 unit=rpm
